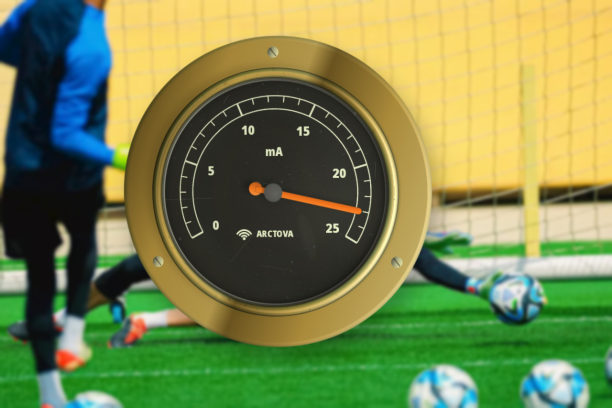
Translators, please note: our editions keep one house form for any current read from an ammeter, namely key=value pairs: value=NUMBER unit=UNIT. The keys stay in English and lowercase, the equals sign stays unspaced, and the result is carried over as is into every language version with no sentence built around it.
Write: value=23 unit=mA
